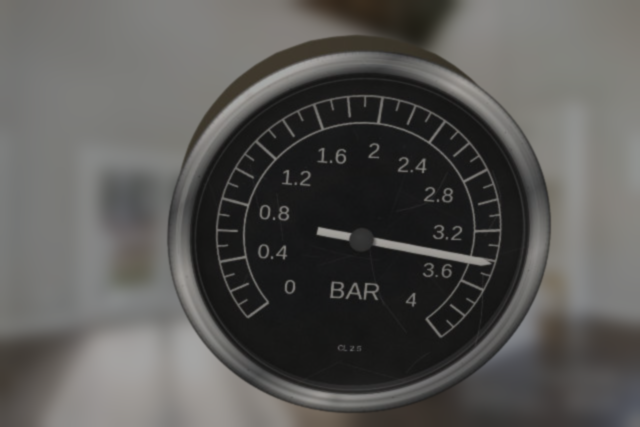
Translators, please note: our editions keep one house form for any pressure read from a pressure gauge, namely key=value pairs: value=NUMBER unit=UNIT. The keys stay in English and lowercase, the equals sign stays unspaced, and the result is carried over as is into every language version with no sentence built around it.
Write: value=3.4 unit=bar
